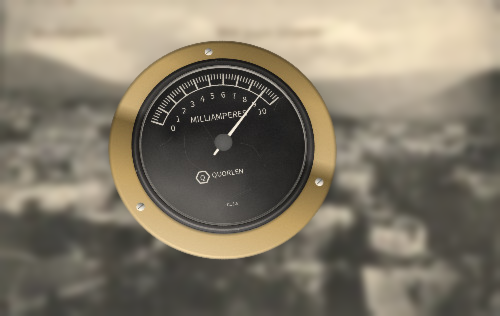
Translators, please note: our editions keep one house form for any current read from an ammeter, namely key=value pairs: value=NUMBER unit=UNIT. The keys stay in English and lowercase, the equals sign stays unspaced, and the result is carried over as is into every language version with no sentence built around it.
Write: value=9 unit=mA
